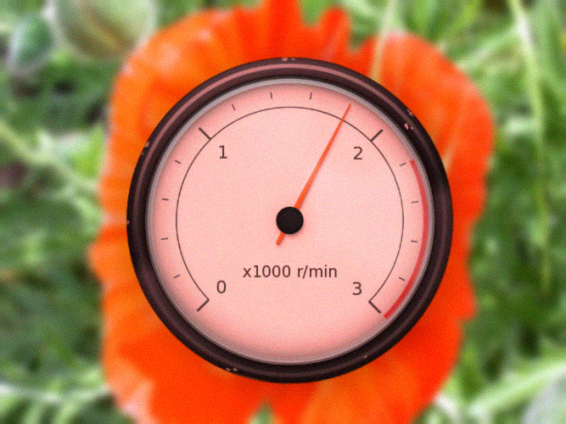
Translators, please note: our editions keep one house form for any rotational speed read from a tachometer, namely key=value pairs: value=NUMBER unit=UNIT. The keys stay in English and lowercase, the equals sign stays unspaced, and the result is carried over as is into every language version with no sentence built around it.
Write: value=1800 unit=rpm
